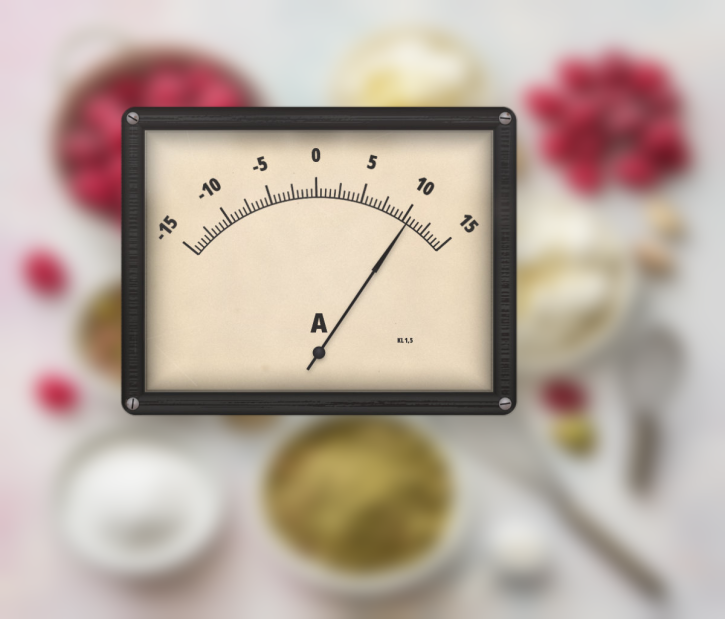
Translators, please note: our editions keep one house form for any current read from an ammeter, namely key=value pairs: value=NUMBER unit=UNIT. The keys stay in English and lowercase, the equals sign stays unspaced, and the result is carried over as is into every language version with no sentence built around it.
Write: value=10.5 unit=A
